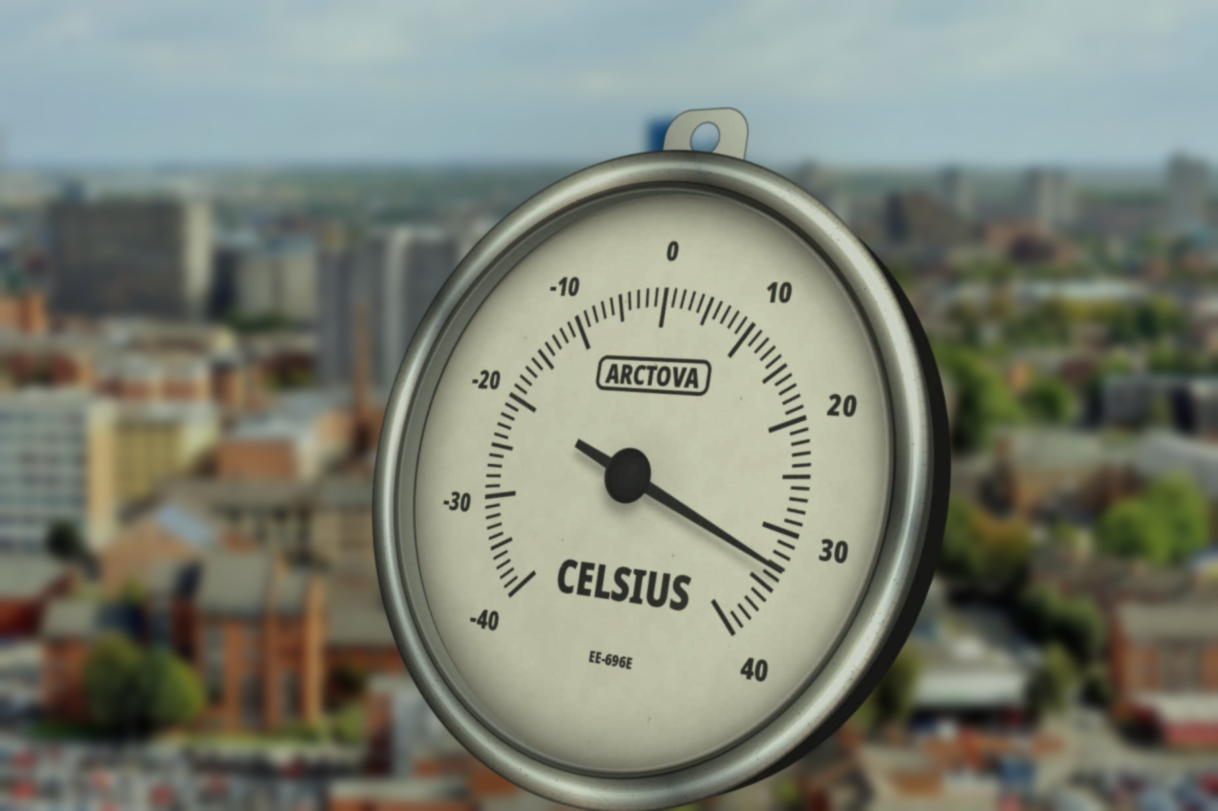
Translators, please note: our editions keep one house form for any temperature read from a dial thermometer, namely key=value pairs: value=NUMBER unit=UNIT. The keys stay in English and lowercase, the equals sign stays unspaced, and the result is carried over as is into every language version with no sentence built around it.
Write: value=33 unit=°C
